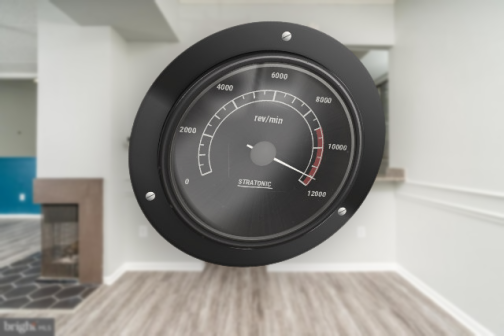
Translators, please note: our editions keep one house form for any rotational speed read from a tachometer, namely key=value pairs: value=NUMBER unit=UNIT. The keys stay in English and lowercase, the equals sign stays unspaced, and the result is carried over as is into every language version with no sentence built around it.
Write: value=11500 unit=rpm
